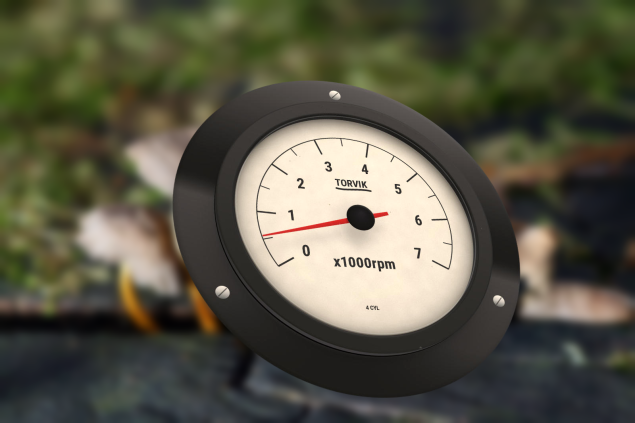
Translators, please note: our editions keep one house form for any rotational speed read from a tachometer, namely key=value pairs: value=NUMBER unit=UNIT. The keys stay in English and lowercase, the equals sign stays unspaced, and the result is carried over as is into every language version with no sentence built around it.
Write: value=500 unit=rpm
